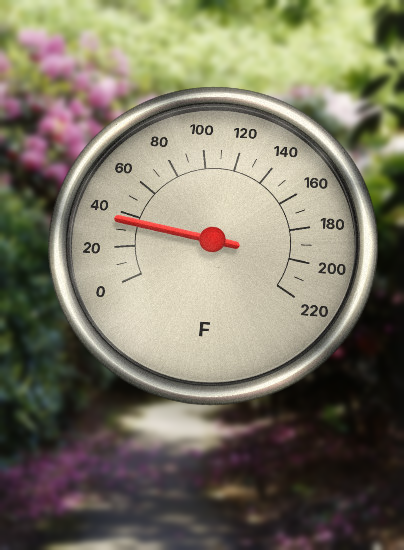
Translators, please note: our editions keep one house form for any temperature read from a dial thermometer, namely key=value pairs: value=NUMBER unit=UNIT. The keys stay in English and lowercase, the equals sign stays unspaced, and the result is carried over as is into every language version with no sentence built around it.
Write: value=35 unit=°F
